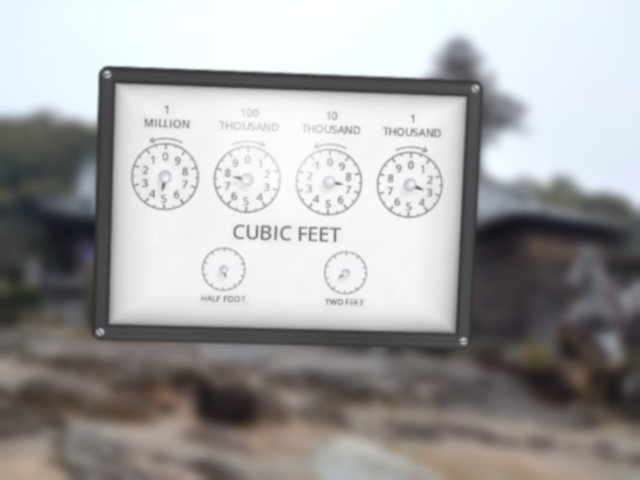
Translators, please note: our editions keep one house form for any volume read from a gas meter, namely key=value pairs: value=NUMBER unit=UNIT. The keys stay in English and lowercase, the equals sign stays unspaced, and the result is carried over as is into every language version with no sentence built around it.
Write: value=477300 unit=ft³
